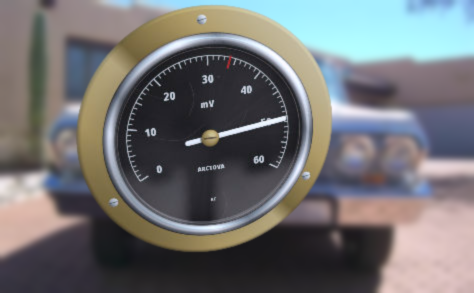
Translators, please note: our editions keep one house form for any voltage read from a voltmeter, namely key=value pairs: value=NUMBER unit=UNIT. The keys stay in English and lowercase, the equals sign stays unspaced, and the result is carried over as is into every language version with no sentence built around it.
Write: value=50 unit=mV
